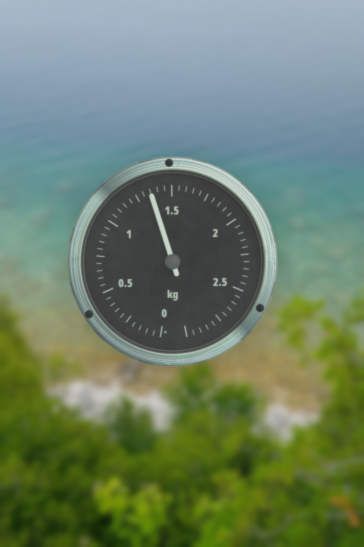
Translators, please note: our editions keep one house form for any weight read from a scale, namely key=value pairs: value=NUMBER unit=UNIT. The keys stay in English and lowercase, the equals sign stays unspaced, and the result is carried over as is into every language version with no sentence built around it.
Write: value=1.35 unit=kg
